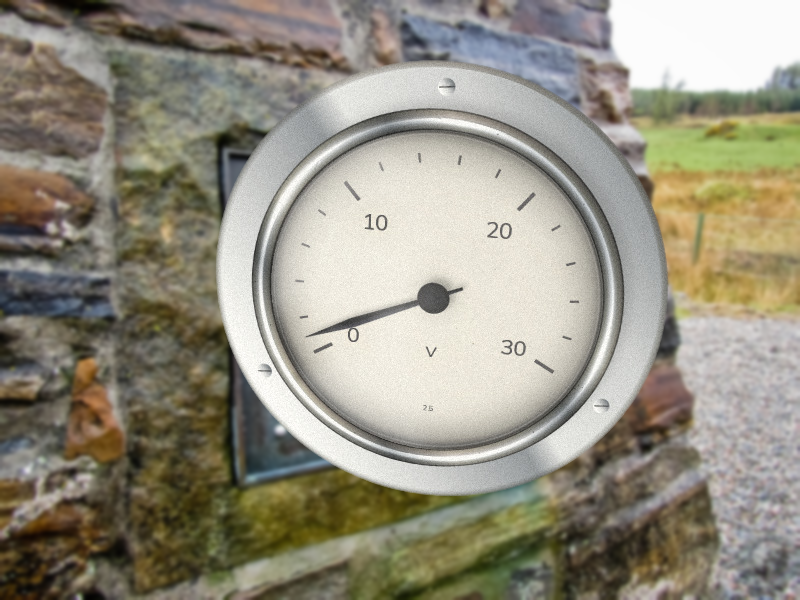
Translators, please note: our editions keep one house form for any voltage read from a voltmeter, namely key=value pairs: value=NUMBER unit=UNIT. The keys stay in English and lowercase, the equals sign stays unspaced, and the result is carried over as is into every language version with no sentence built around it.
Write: value=1 unit=V
